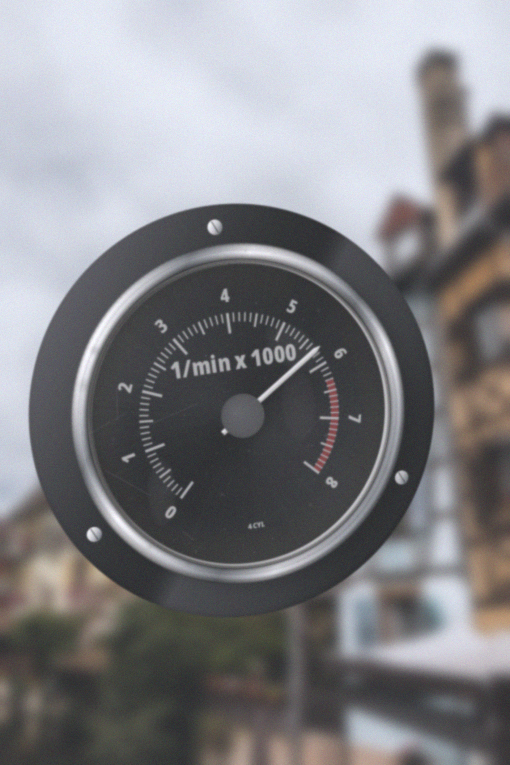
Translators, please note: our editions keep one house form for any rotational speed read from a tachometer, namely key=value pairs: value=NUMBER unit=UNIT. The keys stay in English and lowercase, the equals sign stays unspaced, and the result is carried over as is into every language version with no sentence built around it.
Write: value=5700 unit=rpm
